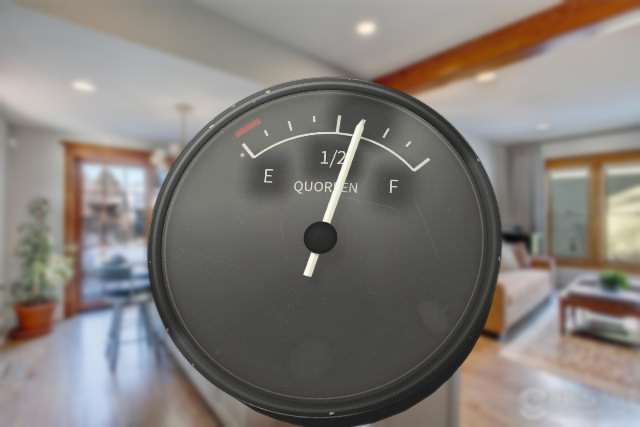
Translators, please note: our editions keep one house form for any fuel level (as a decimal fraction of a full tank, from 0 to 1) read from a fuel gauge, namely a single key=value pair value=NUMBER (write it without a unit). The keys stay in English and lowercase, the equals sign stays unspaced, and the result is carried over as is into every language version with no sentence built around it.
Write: value=0.625
